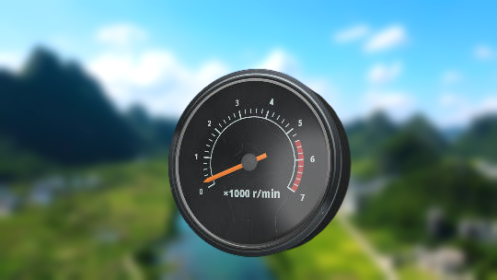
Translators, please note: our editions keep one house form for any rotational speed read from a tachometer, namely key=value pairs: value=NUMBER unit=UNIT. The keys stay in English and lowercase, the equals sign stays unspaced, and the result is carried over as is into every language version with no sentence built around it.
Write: value=200 unit=rpm
